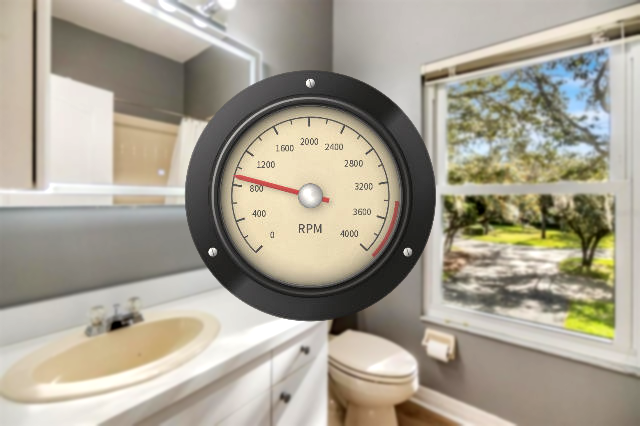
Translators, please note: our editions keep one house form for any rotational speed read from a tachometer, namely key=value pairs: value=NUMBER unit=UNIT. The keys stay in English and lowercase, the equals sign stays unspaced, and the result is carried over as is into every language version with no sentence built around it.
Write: value=900 unit=rpm
